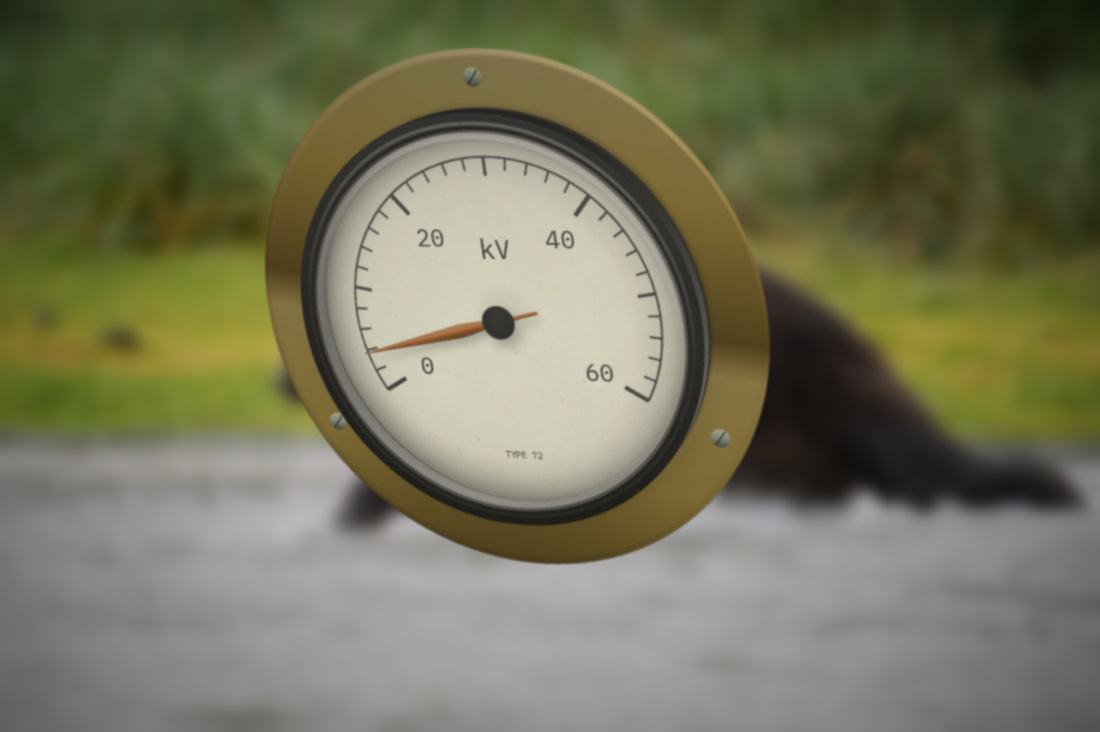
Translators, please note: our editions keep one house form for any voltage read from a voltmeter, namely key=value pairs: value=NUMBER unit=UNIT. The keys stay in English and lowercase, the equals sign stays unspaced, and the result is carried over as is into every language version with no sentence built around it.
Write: value=4 unit=kV
